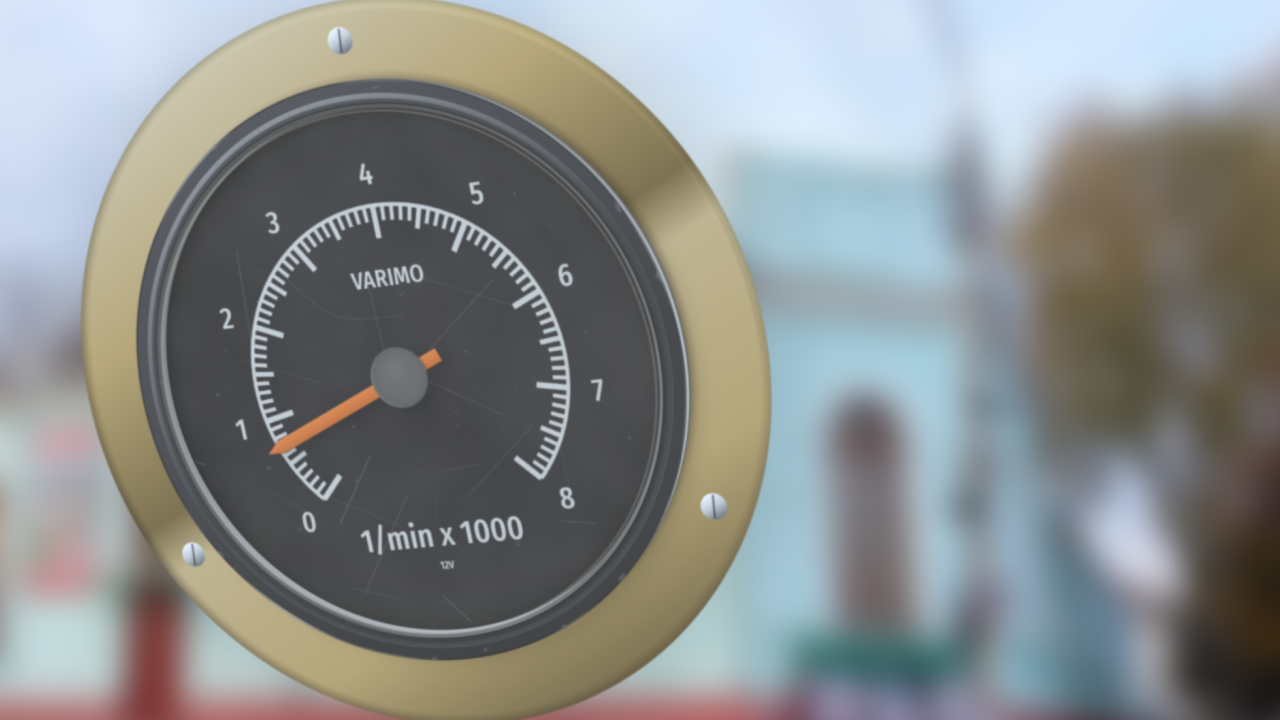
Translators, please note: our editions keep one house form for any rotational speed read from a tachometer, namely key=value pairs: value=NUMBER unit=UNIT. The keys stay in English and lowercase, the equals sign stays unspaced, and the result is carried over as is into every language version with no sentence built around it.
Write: value=700 unit=rpm
